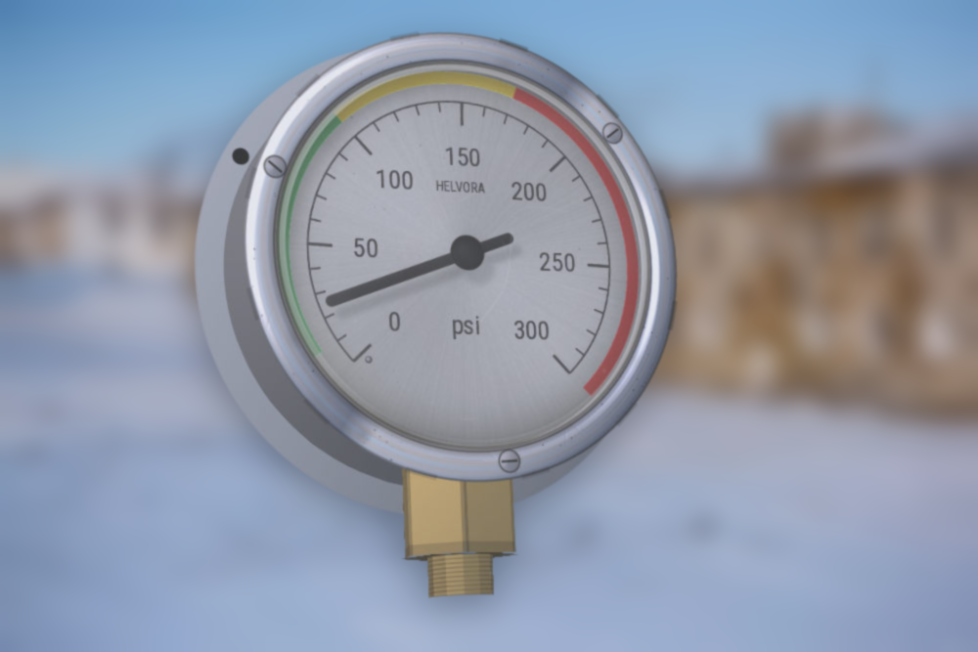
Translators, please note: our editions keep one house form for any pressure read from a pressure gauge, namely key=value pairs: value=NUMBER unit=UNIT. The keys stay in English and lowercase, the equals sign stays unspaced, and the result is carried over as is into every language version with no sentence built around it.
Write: value=25 unit=psi
